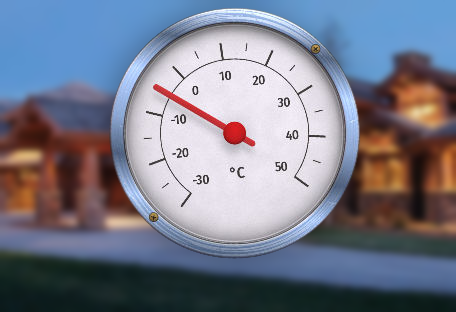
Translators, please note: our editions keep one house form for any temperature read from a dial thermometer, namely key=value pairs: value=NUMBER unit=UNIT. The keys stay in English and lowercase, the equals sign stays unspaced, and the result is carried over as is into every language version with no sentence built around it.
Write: value=-5 unit=°C
